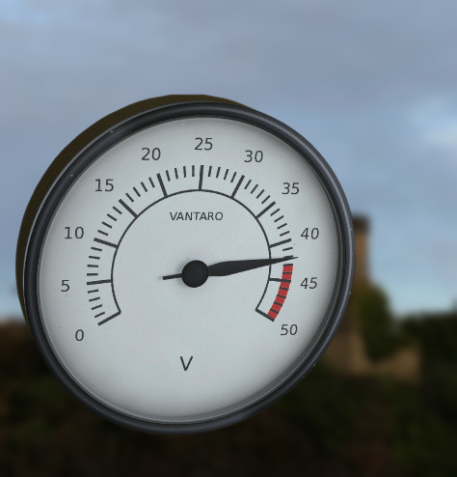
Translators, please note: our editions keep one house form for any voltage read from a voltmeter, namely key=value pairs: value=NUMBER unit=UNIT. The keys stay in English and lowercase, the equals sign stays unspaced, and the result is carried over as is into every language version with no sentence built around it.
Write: value=42 unit=V
